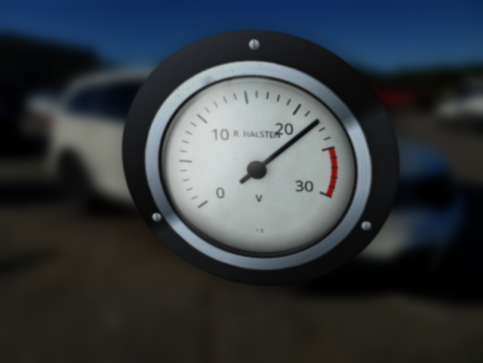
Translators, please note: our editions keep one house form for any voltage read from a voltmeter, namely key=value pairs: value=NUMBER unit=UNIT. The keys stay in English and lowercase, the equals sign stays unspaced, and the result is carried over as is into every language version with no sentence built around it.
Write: value=22 unit=V
